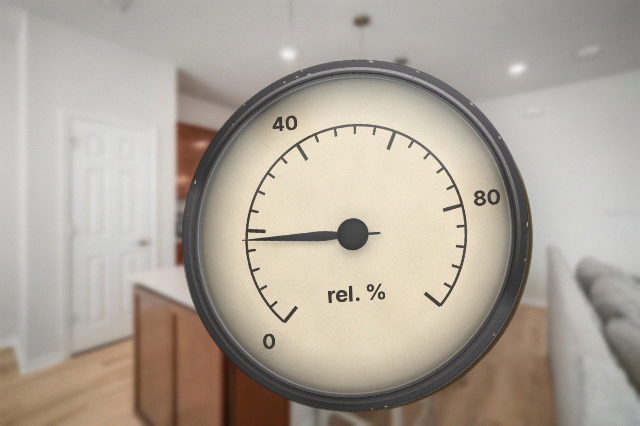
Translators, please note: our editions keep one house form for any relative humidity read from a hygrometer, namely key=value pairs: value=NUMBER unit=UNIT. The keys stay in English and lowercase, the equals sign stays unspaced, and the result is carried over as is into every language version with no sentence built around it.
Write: value=18 unit=%
